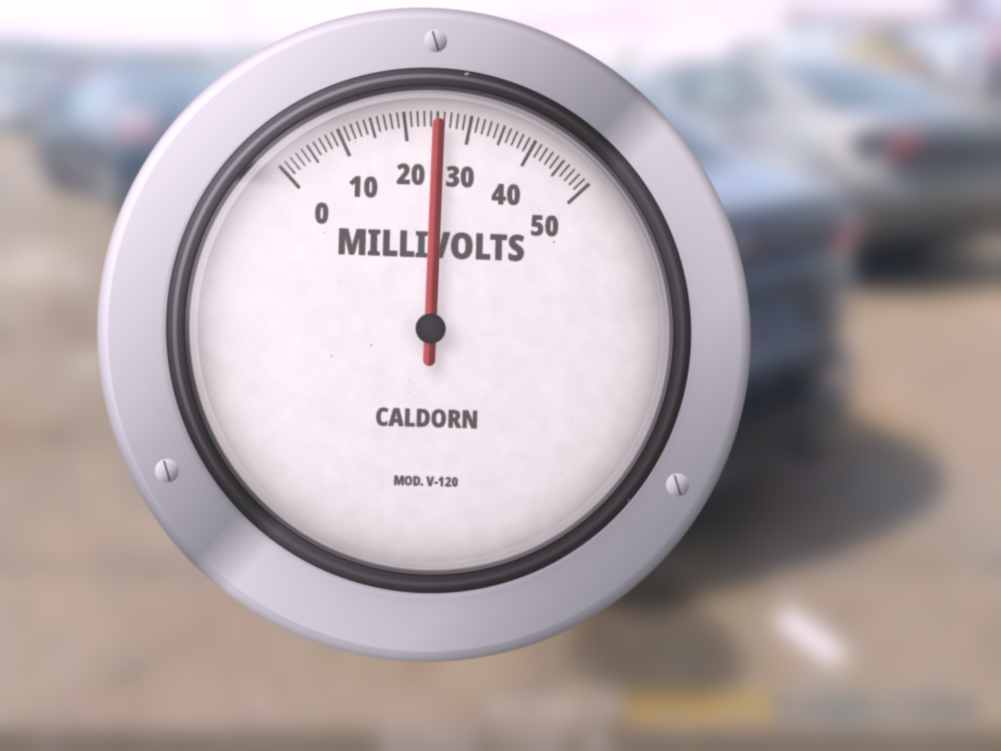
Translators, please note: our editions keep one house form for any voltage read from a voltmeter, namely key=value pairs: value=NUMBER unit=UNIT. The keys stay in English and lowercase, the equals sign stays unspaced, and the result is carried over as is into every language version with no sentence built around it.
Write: value=25 unit=mV
